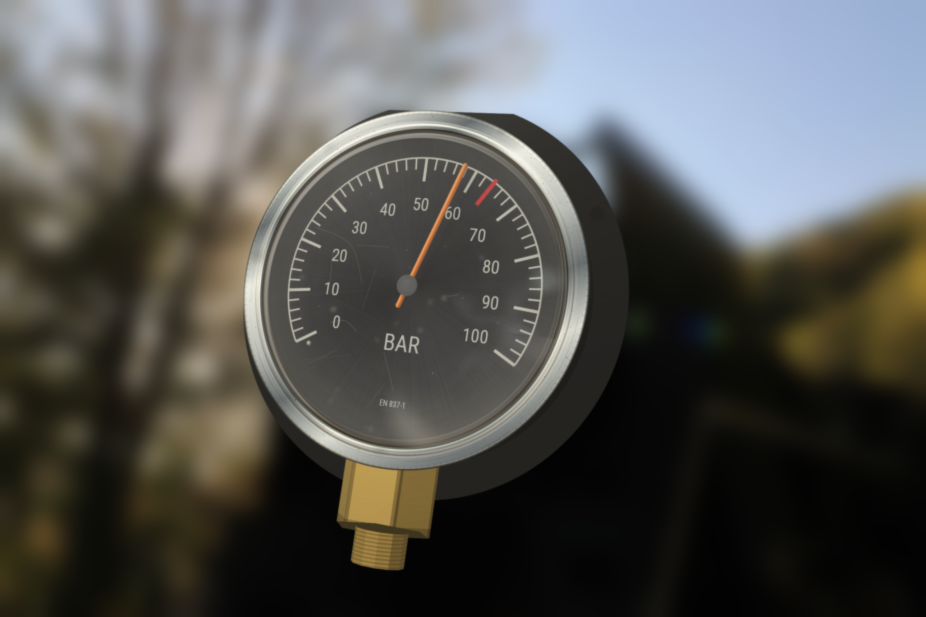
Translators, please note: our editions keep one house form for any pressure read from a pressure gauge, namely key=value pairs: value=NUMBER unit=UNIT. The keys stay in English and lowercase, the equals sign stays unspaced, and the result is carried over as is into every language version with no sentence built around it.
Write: value=58 unit=bar
